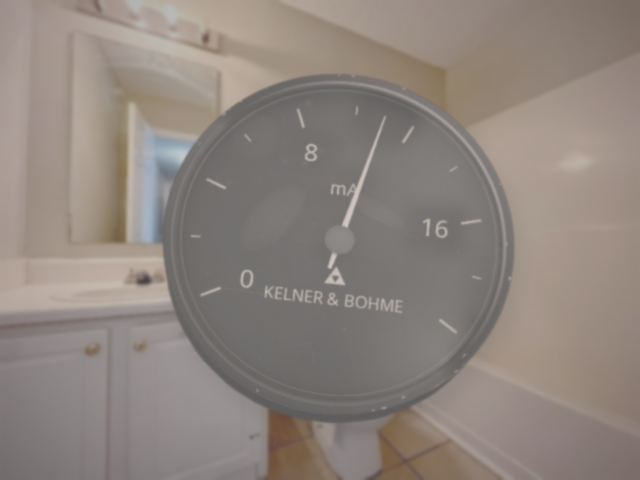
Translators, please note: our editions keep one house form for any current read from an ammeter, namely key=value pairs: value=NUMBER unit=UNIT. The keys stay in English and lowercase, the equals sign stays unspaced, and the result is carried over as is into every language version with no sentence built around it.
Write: value=11 unit=mA
